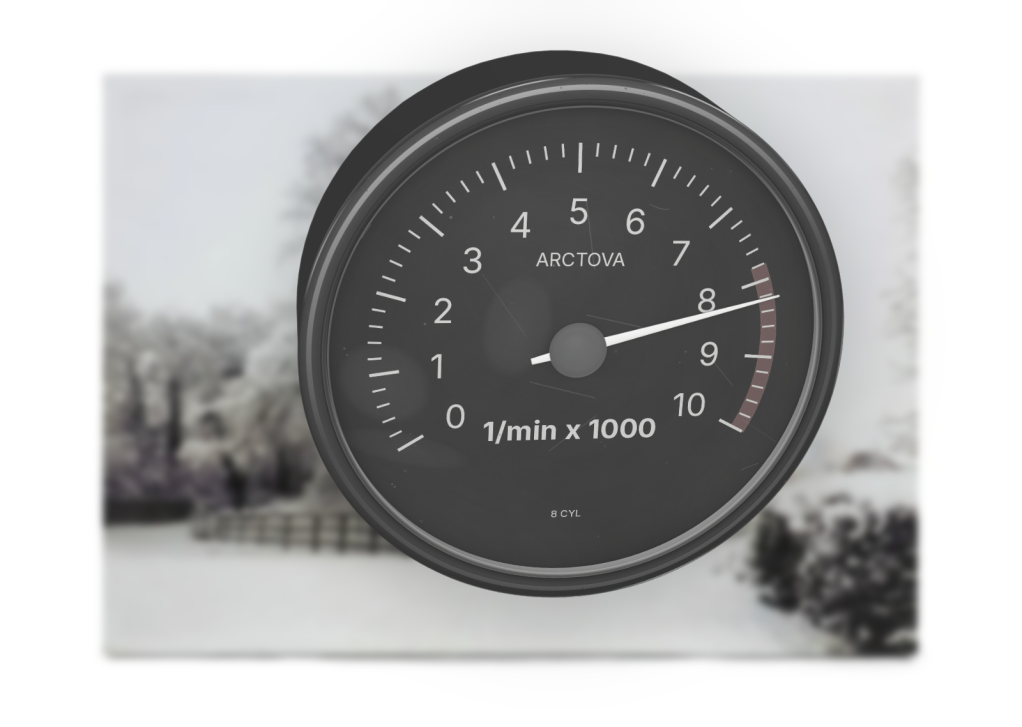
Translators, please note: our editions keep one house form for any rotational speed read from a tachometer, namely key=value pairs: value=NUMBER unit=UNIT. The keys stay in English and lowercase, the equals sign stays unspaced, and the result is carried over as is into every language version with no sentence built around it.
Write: value=8200 unit=rpm
